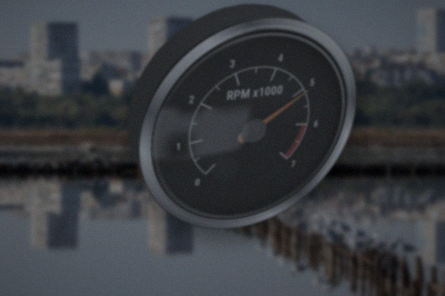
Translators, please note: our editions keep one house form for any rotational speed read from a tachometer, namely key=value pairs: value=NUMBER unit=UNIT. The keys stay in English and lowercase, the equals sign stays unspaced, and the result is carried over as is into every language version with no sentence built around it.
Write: value=5000 unit=rpm
